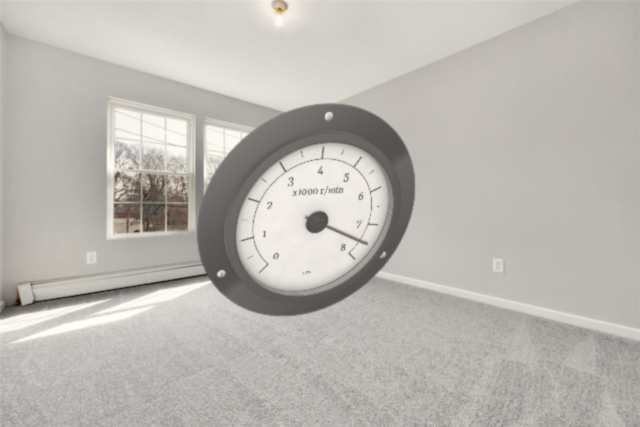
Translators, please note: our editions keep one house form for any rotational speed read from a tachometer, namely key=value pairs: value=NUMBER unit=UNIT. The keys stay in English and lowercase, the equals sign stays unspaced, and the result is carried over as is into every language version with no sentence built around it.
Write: value=7500 unit=rpm
